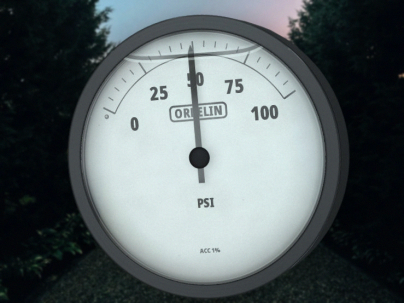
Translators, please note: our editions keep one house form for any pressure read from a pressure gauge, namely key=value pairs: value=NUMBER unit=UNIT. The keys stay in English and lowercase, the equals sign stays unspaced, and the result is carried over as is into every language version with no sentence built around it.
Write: value=50 unit=psi
